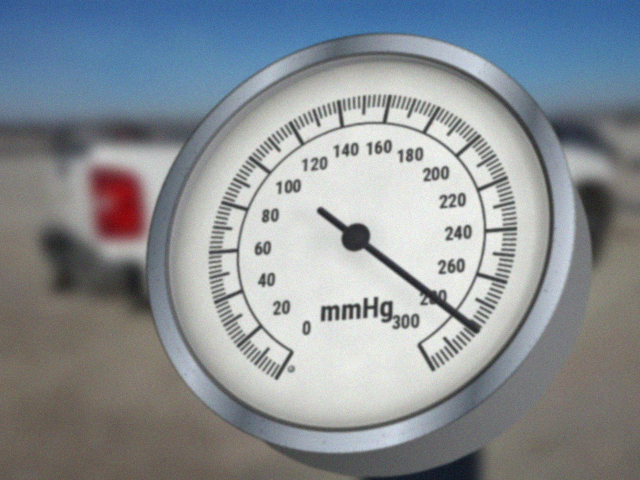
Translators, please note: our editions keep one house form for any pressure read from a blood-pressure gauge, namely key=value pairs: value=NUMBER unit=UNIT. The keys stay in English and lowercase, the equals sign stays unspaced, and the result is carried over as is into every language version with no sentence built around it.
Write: value=280 unit=mmHg
